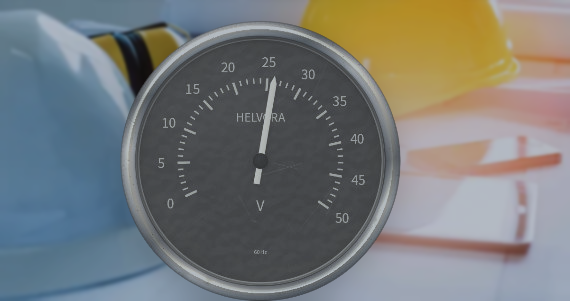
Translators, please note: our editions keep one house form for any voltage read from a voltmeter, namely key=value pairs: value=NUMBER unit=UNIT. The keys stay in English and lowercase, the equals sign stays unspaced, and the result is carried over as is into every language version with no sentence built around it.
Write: value=26 unit=V
